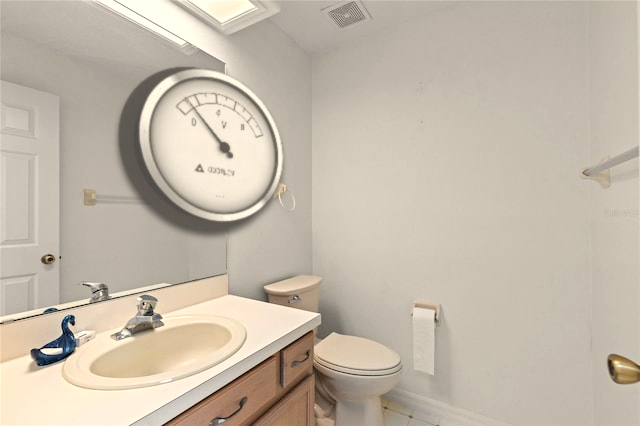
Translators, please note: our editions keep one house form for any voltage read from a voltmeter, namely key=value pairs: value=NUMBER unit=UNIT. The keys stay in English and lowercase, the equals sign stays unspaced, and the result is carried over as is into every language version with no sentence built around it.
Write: value=1 unit=V
